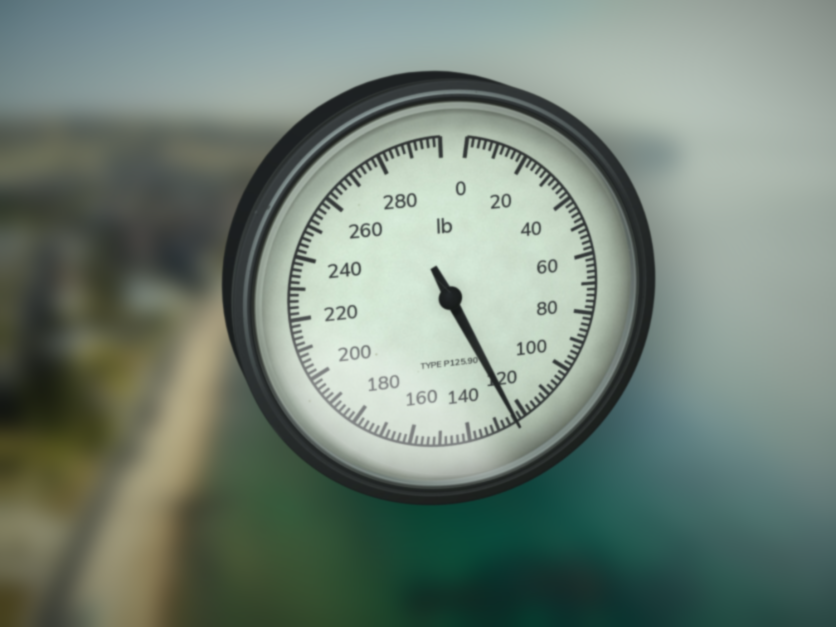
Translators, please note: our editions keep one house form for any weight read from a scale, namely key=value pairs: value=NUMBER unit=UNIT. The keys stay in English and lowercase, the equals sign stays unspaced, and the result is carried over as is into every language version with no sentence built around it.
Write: value=124 unit=lb
